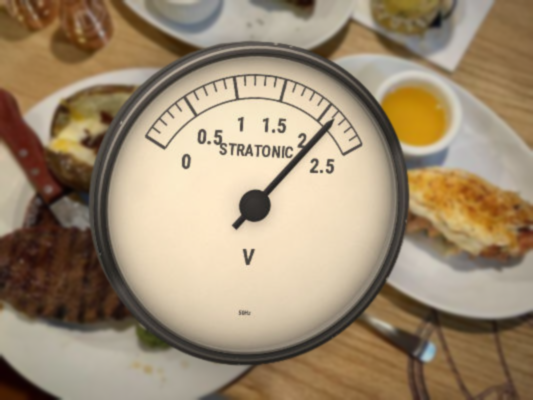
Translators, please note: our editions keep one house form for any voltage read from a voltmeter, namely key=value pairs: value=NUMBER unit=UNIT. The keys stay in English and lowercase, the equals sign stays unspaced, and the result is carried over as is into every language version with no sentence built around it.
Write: value=2.1 unit=V
